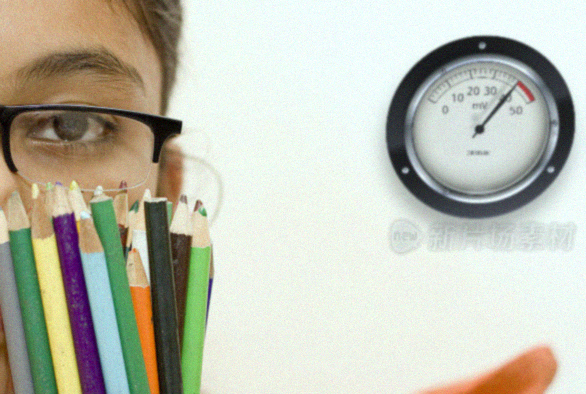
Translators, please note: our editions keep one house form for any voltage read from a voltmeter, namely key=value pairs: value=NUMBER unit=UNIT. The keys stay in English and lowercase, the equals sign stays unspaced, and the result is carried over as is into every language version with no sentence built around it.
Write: value=40 unit=mV
